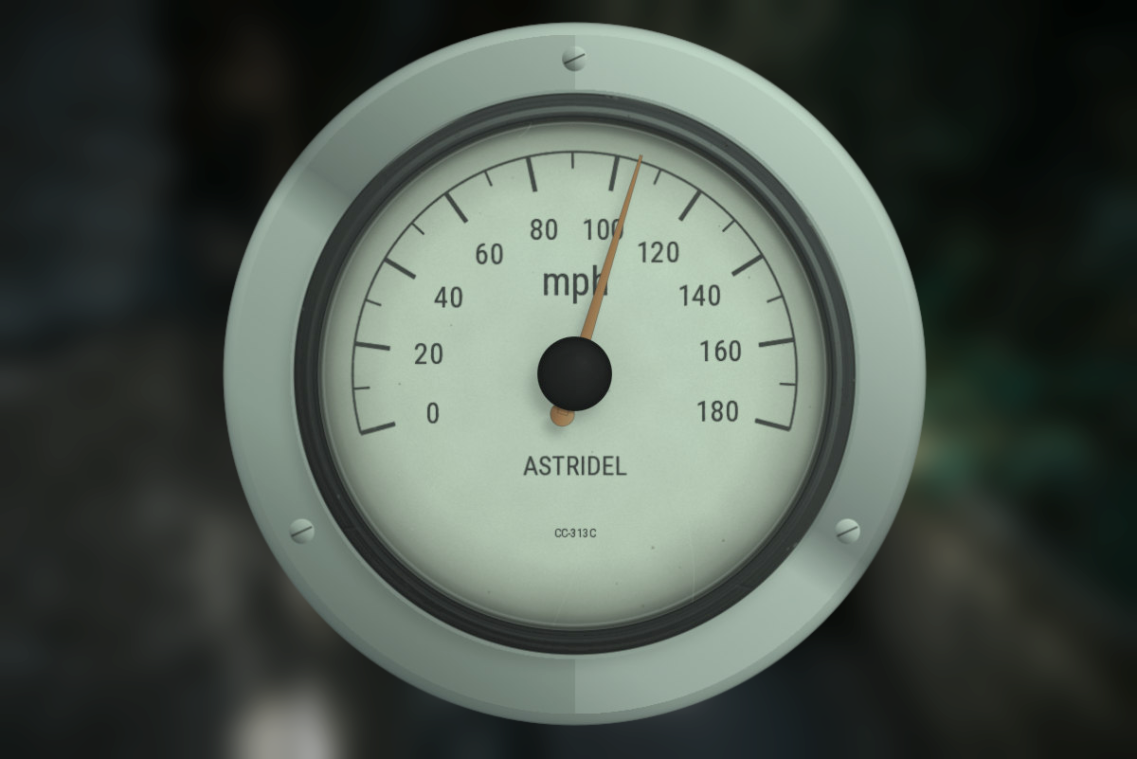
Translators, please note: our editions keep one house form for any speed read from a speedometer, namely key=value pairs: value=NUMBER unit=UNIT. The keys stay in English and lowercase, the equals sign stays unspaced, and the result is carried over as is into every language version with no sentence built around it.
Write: value=105 unit=mph
